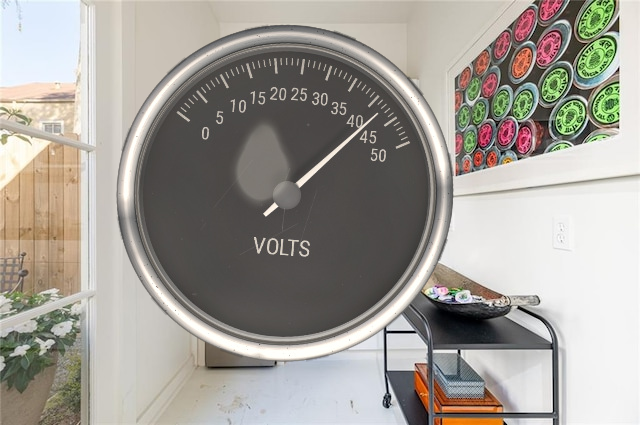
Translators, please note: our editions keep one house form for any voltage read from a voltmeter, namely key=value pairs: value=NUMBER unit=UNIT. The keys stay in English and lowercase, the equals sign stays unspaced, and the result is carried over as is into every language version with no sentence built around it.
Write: value=42 unit=V
